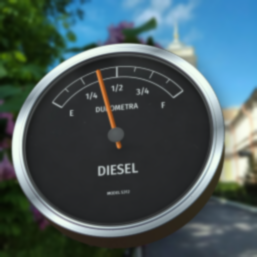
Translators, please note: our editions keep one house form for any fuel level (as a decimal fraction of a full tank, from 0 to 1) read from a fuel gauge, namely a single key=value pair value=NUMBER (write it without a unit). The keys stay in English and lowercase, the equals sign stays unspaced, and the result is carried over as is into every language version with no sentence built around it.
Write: value=0.375
